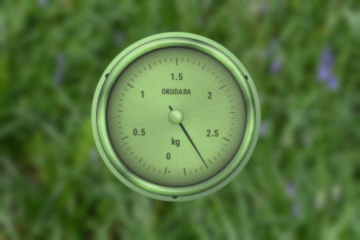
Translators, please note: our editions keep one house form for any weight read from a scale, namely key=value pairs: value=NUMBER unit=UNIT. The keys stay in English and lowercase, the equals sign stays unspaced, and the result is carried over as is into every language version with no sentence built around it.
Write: value=2.8 unit=kg
